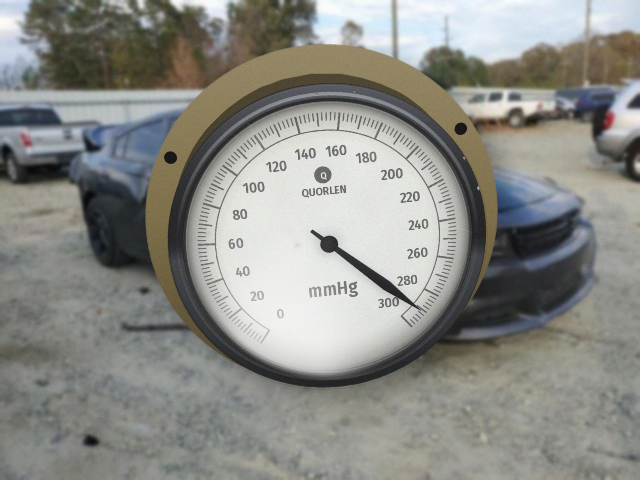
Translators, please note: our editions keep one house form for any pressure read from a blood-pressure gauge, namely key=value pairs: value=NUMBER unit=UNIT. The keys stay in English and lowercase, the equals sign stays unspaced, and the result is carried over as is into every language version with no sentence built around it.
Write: value=290 unit=mmHg
